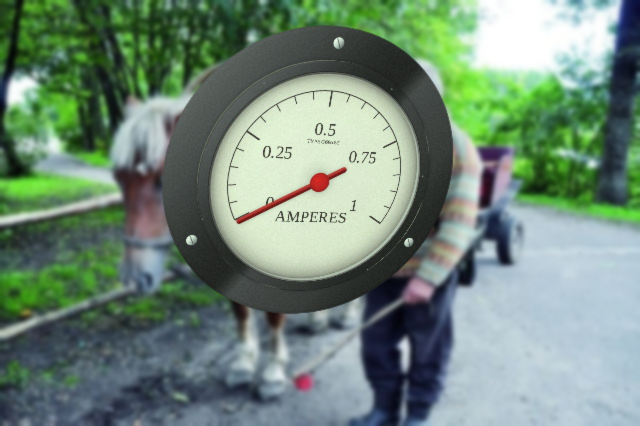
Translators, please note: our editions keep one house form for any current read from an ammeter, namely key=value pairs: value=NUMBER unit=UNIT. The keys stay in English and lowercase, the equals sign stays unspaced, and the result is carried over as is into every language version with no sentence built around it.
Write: value=0 unit=A
